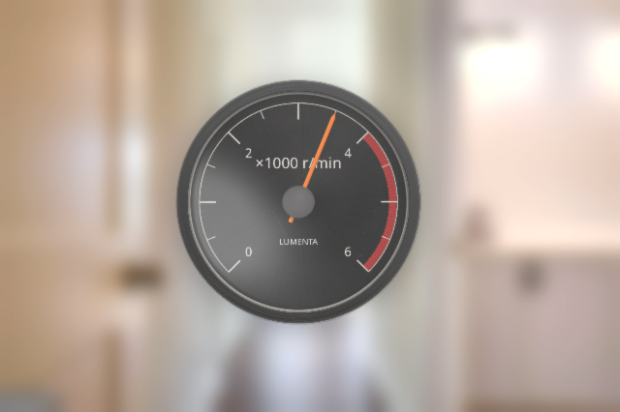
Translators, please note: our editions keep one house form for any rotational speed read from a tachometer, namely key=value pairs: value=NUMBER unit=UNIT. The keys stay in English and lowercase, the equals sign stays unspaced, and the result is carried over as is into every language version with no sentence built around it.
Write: value=3500 unit=rpm
